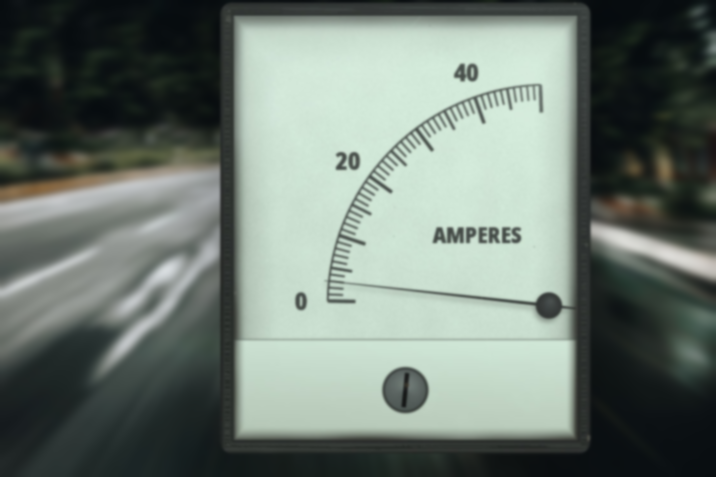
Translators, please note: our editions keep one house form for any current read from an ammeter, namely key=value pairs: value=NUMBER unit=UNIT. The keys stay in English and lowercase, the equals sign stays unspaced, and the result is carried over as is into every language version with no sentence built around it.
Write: value=3 unit=A
